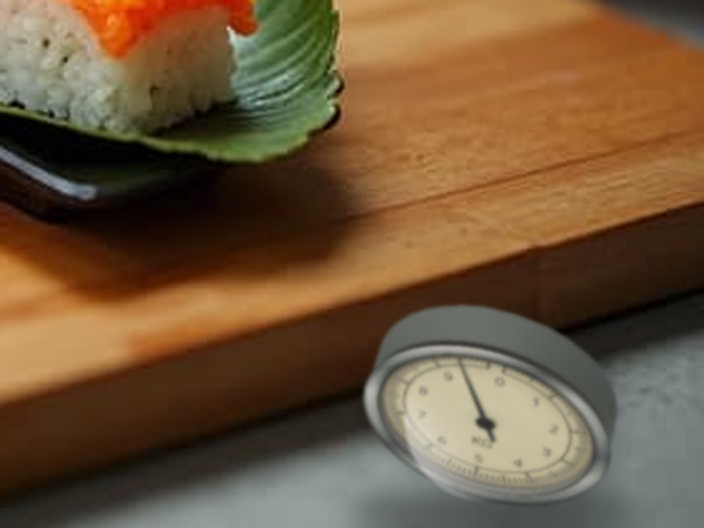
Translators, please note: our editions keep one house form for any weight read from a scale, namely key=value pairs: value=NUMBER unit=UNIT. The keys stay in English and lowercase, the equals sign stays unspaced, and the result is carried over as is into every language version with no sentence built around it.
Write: value=9.5 unit=kg
